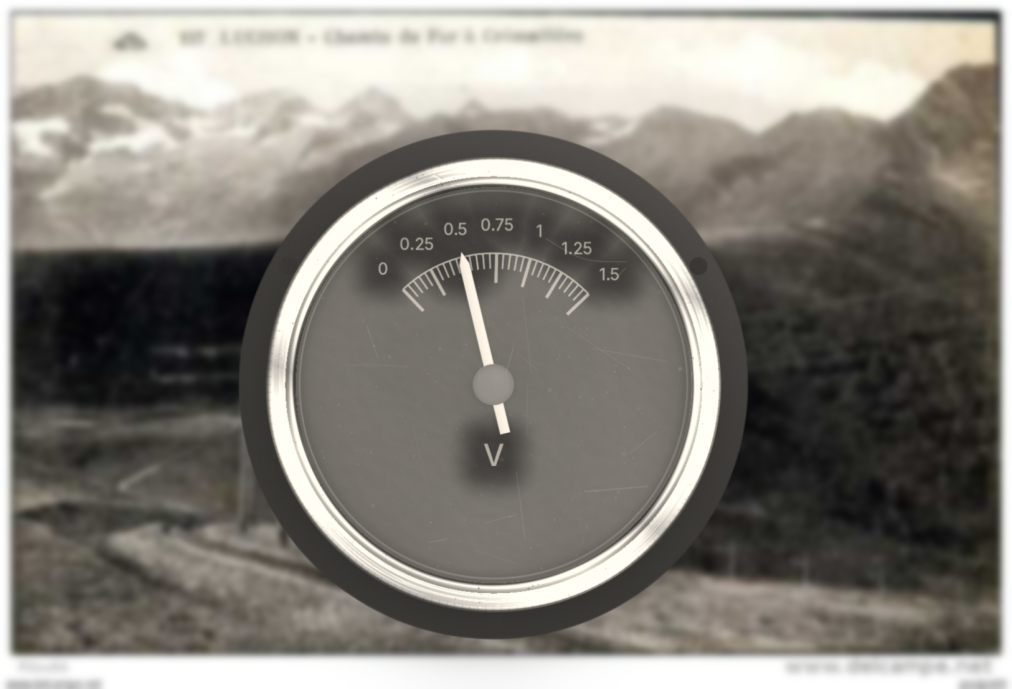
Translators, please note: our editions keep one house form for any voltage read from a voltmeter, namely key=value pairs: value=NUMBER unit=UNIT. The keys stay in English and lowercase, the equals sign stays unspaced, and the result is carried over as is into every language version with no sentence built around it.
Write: value=0.5 unit=V
